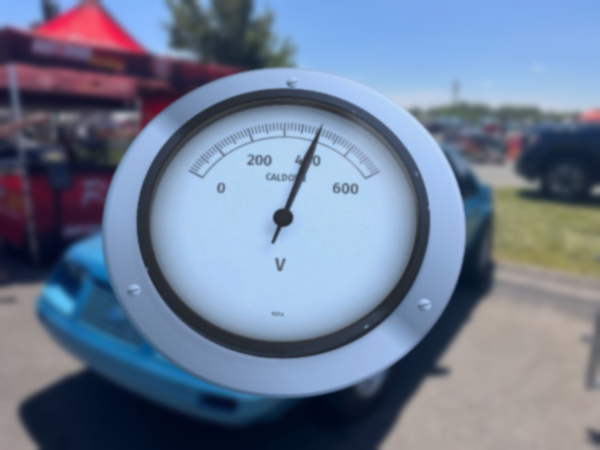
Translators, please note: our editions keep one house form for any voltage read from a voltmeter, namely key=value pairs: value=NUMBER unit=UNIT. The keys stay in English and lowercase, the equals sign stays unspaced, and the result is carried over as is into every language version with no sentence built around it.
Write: value=400 unit=V
